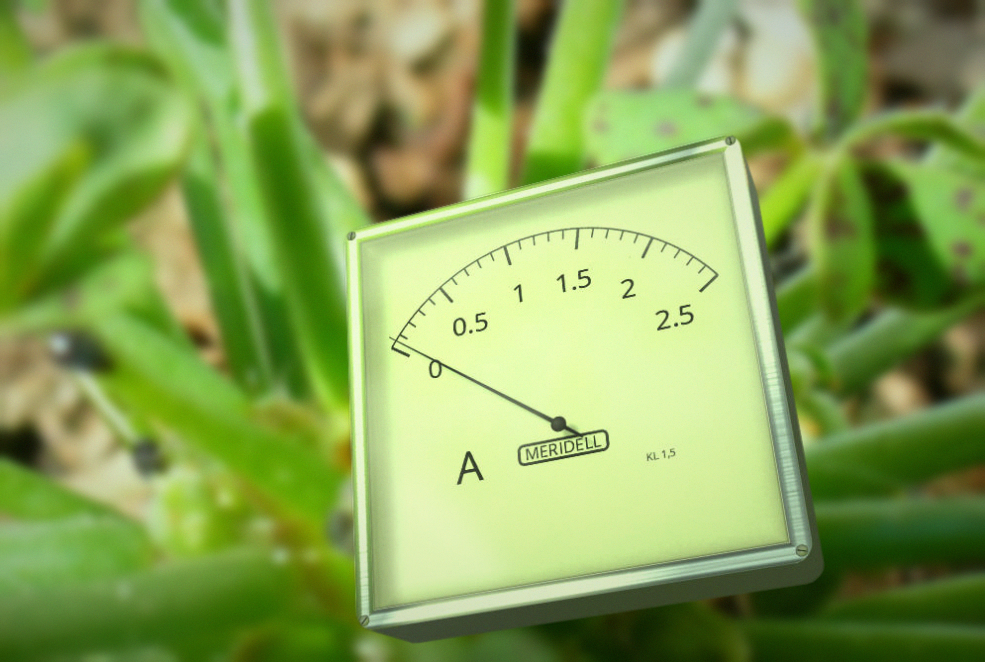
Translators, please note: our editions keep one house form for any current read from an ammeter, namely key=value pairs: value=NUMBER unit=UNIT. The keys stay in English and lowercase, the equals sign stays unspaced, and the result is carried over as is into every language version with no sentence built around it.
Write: value=0.05 unit=A
